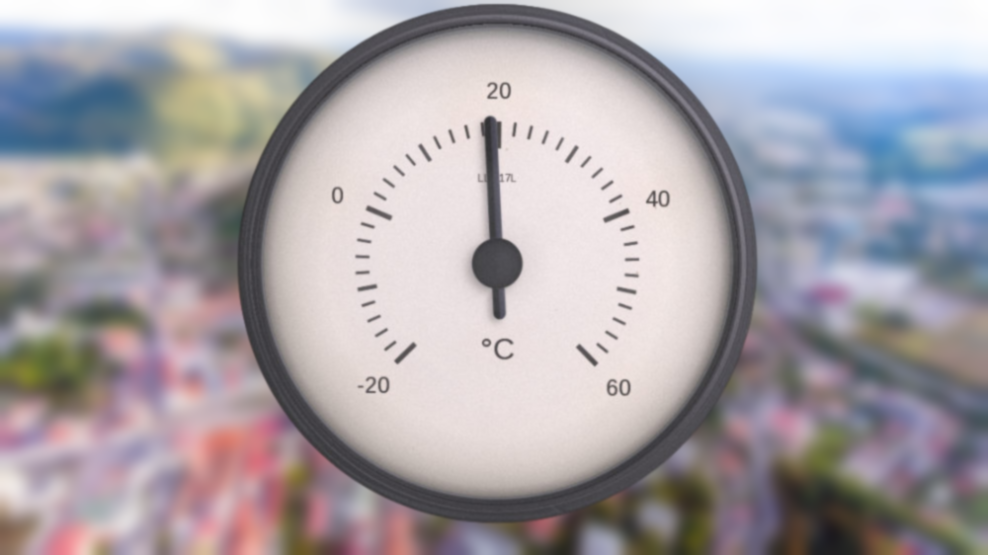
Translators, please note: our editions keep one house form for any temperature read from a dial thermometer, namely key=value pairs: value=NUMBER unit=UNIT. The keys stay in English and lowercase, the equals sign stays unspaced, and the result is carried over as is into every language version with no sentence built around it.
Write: value=19 unit=°C
